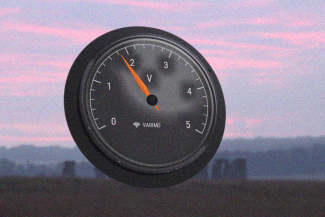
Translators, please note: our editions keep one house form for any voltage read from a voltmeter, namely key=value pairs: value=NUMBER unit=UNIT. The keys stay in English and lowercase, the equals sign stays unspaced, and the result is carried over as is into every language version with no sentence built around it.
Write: value=1.8 unit=V
